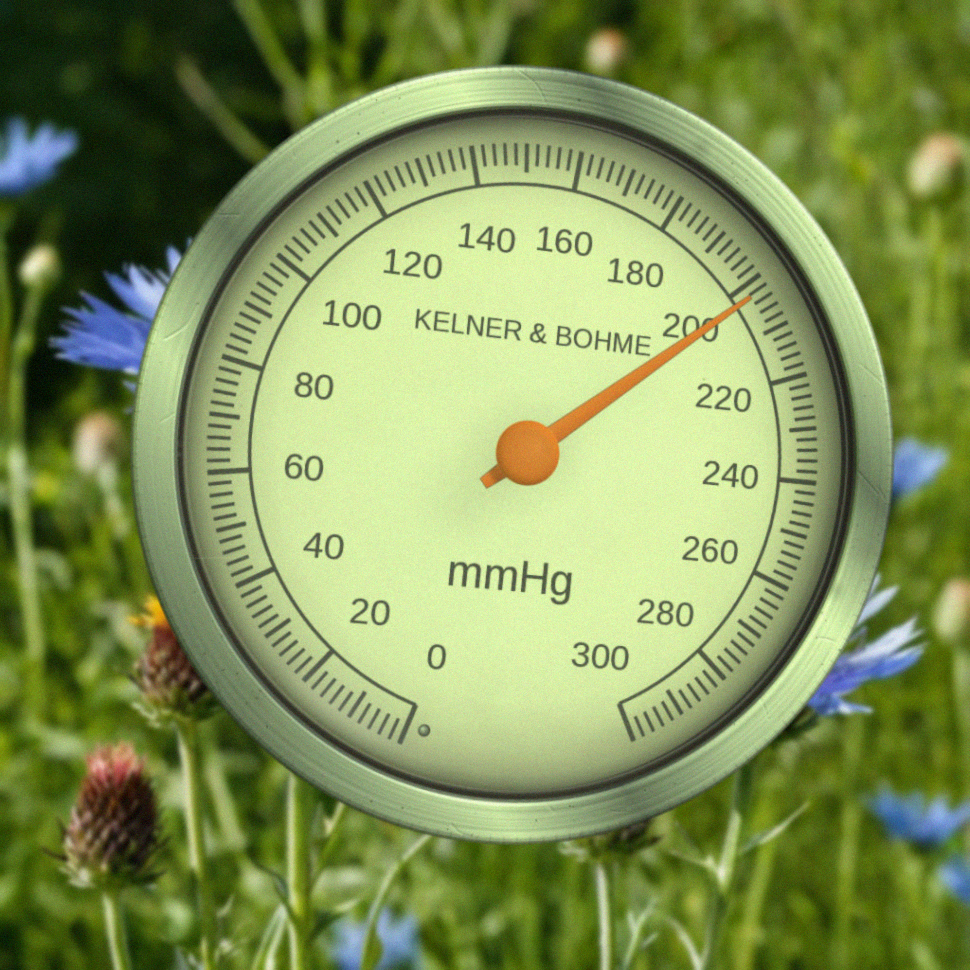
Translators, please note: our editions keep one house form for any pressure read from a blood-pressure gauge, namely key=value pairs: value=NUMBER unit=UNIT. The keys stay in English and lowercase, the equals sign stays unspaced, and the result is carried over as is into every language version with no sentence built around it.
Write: value=202 unit=mmHg
